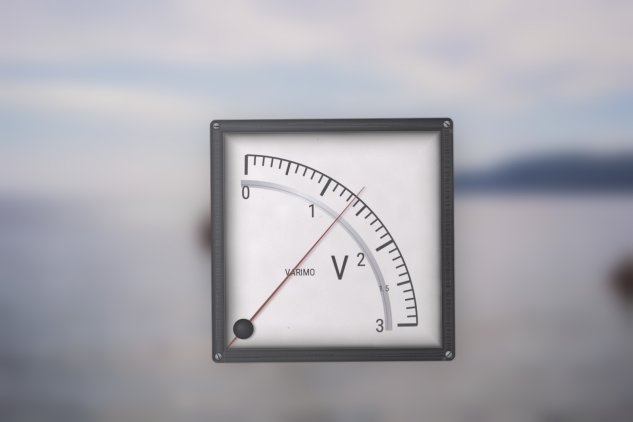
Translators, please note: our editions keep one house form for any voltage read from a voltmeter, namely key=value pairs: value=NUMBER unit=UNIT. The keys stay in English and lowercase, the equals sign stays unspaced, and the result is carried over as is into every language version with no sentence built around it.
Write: value=1.35 unit=V
